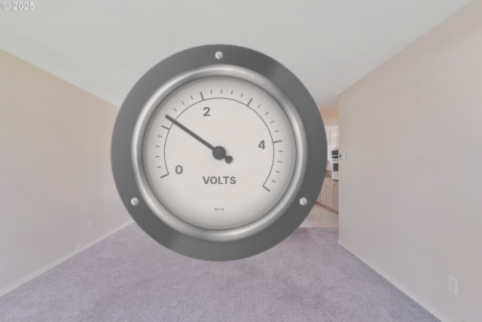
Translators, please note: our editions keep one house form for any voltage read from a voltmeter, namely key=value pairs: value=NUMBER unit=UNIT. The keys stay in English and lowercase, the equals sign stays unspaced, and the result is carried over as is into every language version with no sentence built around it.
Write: value=1.2 unit=V
